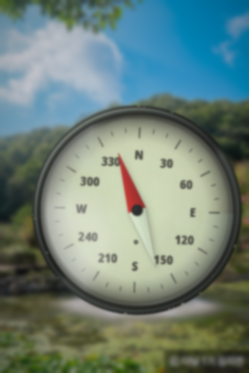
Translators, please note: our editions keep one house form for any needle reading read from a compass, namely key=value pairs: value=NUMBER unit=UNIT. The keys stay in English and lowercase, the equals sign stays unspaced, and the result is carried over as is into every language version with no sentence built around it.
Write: value=340 unit=°
